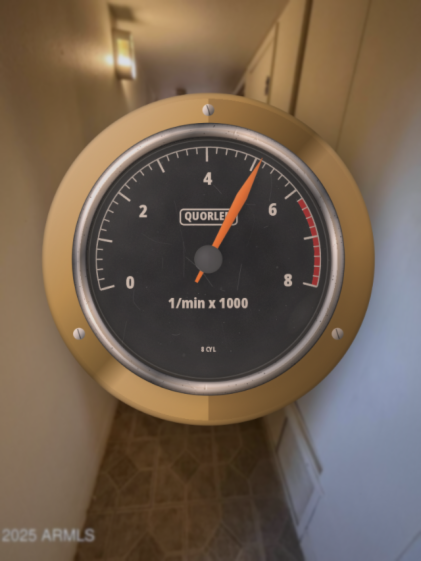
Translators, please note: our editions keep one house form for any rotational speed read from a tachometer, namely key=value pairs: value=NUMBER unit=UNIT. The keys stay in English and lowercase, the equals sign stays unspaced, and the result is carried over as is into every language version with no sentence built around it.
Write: value=5100 unit=rpm
